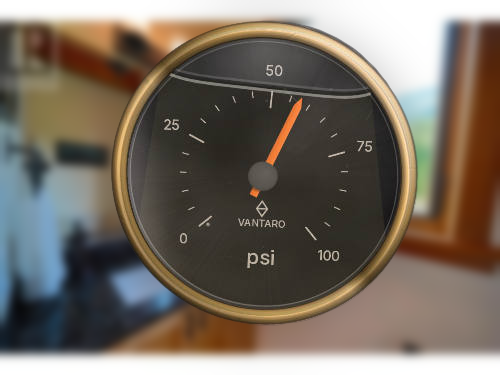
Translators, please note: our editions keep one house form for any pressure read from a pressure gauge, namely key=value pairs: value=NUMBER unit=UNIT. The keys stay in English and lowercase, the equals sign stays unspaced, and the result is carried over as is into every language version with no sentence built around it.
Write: value=57.5 unit=psi
